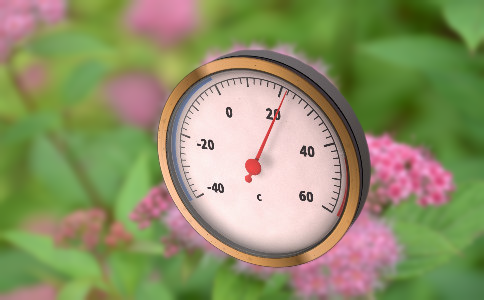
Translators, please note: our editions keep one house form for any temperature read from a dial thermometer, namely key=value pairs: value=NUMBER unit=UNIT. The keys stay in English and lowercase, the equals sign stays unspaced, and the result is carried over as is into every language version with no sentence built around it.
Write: value=22 unit=°C
